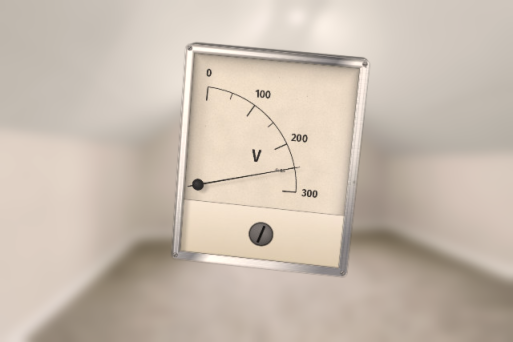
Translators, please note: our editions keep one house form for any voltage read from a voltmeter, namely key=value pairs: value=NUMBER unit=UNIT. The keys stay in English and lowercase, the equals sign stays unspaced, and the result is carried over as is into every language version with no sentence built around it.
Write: value=250 unit=V
